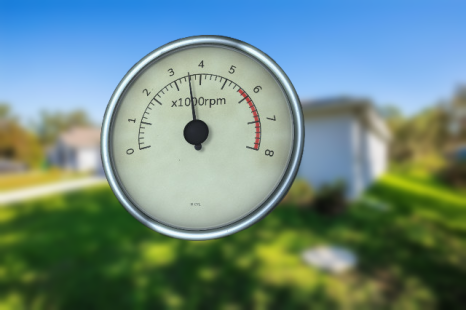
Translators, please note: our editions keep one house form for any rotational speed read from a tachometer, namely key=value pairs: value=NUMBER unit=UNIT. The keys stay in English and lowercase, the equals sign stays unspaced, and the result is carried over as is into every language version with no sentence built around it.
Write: value=3600 unit=rpm
